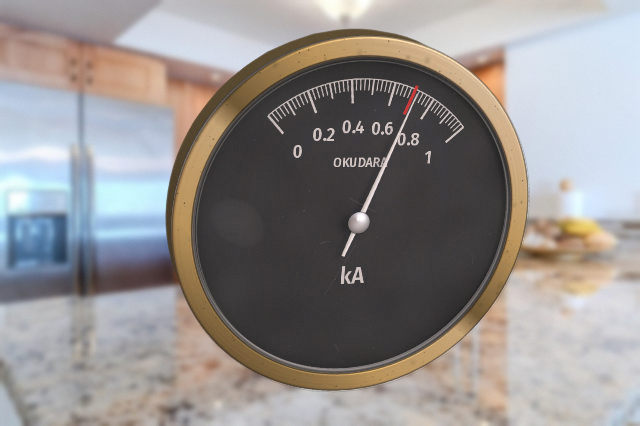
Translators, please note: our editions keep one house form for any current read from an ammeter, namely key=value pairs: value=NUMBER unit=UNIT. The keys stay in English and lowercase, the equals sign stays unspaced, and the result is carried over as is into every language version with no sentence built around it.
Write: value=0.7 unit=kA
